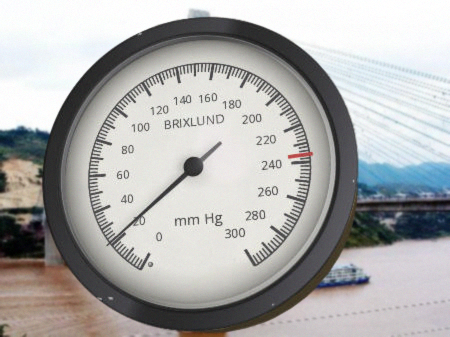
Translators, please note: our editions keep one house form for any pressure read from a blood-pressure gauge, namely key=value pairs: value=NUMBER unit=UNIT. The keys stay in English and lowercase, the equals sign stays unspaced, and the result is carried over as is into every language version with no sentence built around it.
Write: value=20 unit=mmHg
